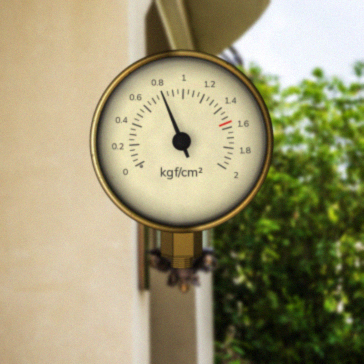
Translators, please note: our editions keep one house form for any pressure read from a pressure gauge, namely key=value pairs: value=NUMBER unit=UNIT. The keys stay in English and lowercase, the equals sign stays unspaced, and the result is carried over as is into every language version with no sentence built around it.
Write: value=0.8 unit=kg/cm²
